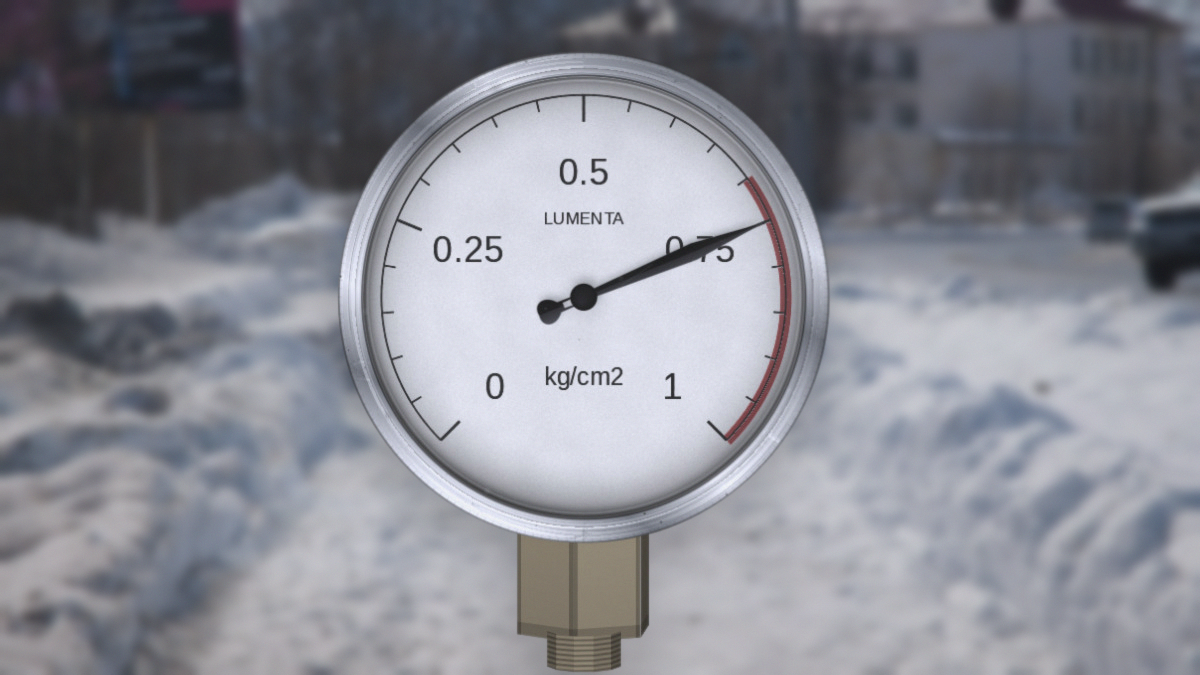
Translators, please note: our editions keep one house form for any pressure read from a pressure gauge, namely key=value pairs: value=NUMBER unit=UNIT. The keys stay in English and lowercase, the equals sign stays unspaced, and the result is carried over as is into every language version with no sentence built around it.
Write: value=0.75 unit=kg/cm²
